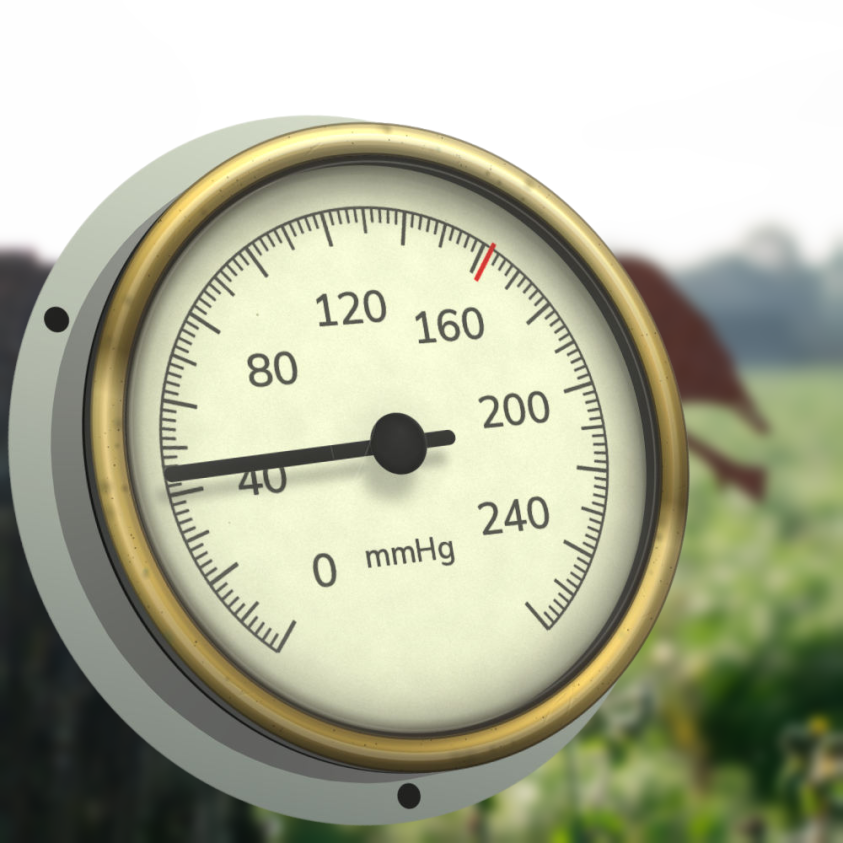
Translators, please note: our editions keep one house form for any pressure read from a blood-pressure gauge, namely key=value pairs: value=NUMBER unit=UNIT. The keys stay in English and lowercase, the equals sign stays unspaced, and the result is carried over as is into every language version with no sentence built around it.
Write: value=44 unit=mmHg
